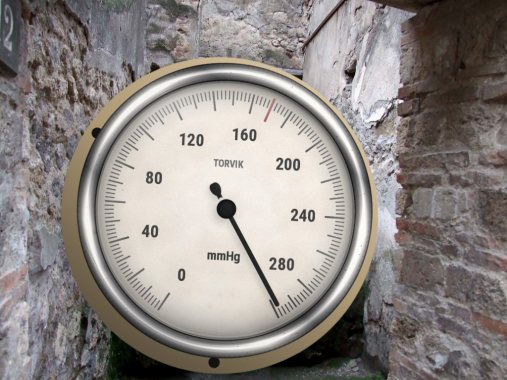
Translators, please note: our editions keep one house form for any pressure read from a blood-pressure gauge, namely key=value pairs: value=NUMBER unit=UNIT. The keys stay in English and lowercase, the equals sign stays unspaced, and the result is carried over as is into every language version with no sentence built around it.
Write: value=298 unit=mmHg
